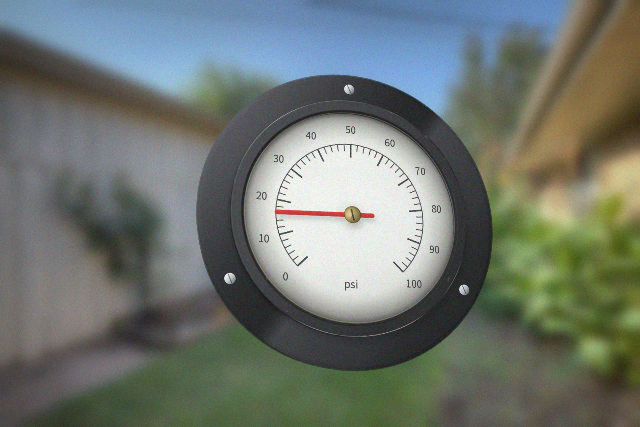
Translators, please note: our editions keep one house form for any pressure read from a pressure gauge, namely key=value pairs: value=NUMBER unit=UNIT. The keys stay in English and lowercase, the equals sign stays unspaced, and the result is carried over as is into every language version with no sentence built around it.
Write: value=16 unit=psi
